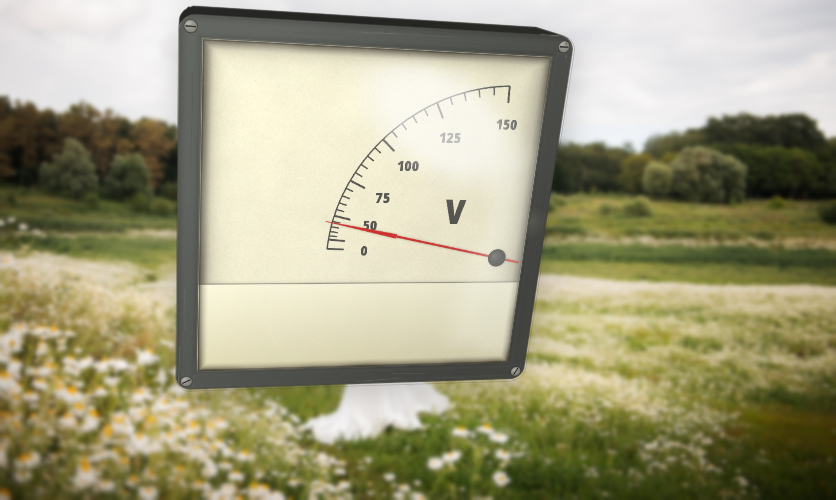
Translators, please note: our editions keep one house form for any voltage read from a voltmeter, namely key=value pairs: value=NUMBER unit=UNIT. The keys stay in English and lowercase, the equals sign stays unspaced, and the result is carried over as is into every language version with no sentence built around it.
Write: value=45 unit=V
